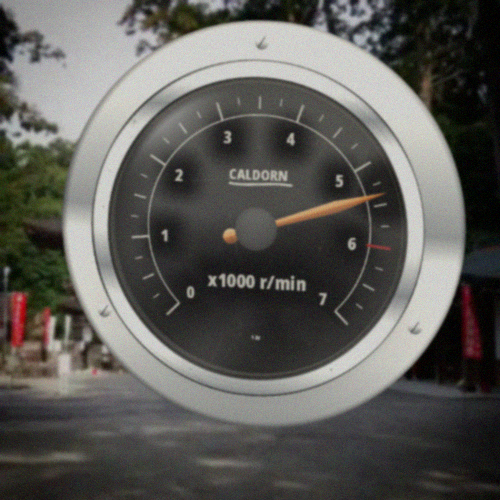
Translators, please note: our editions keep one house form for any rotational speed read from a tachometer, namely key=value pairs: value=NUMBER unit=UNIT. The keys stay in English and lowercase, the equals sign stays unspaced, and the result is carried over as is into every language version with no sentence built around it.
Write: value=5375 unit=rpm
